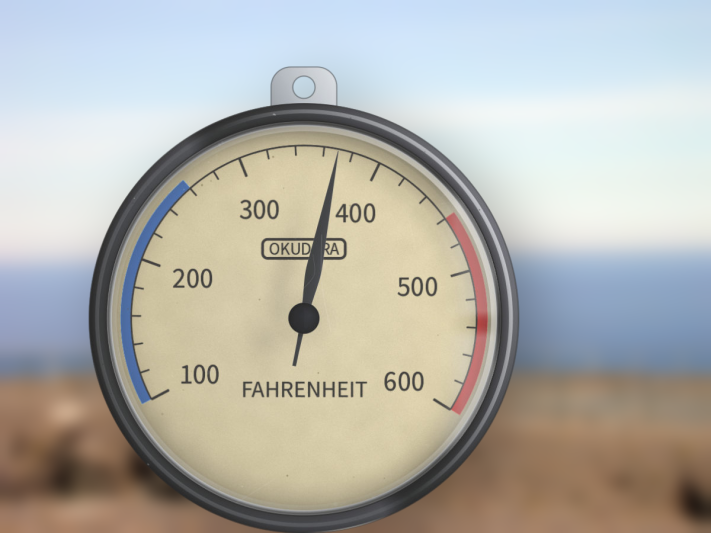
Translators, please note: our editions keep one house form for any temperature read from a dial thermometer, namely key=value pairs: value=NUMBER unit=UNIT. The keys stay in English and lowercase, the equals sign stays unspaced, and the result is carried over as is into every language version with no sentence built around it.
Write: value=370 unit=°F
